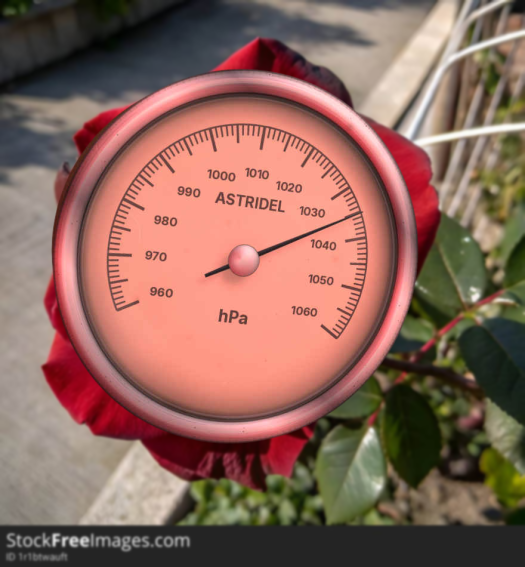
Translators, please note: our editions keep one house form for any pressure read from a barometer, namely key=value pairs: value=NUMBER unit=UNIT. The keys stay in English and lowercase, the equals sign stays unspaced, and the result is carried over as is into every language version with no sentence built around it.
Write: value=1035 unit=hPa
